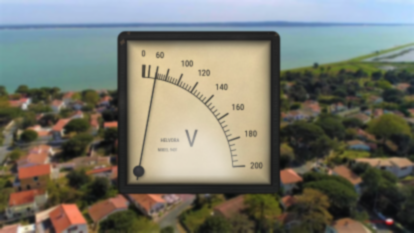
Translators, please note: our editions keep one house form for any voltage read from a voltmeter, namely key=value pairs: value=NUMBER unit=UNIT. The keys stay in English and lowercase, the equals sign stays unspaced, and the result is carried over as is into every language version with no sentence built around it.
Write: value=60 unit=V
